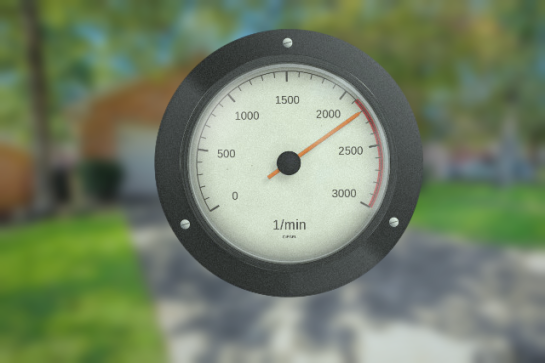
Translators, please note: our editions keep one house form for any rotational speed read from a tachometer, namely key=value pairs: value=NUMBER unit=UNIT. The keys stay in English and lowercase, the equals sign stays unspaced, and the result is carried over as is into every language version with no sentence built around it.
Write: value=2200 unit=rpm
